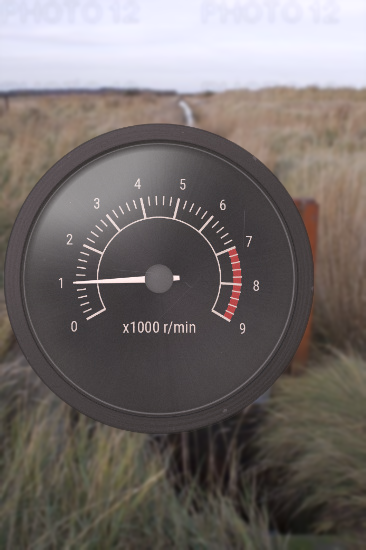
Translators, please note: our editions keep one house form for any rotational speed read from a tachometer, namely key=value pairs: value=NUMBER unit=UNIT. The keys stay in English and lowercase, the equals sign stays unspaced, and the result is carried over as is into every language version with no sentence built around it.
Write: value=1000 unit=rpm
